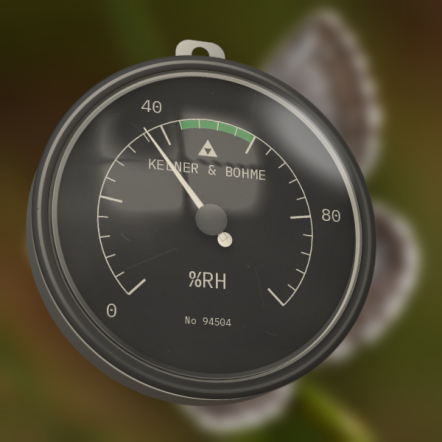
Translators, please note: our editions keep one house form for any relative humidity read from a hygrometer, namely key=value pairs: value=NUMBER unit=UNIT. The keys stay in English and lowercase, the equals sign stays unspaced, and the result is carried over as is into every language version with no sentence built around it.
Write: value=36 unit=%
